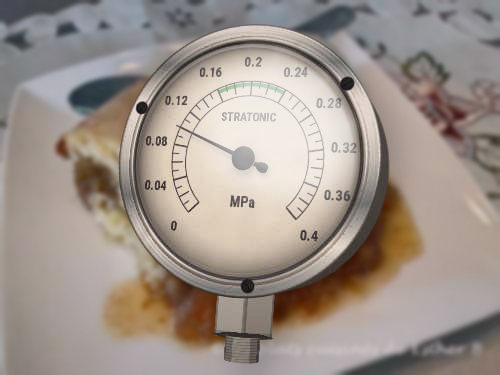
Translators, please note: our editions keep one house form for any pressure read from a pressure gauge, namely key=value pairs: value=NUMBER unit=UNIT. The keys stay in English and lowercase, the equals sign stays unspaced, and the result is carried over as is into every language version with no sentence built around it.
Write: value=0.1 unit=MPa
